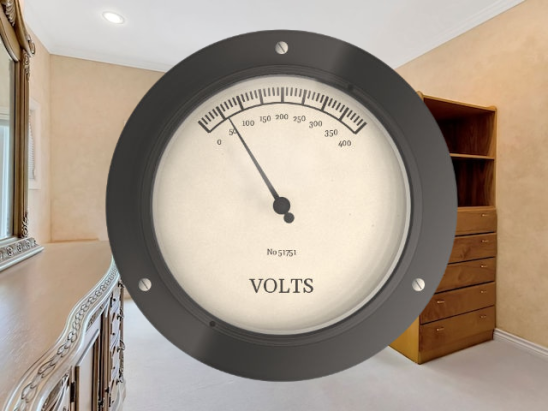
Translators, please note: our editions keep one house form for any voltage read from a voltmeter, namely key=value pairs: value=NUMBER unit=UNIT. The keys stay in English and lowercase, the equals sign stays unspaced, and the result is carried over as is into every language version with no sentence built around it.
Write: value=60 unit=V
